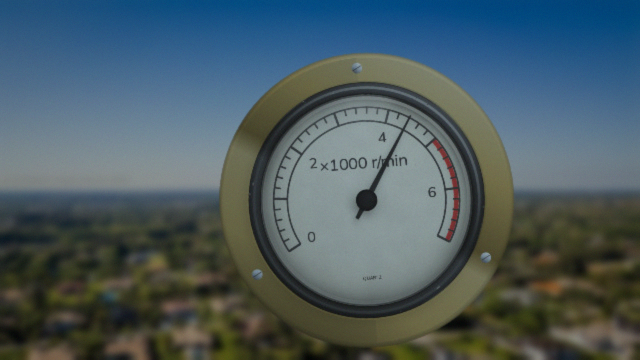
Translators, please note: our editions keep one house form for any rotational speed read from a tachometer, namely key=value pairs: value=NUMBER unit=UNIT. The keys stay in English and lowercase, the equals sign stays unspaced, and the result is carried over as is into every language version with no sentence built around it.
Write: value=4400 unit=rpm
